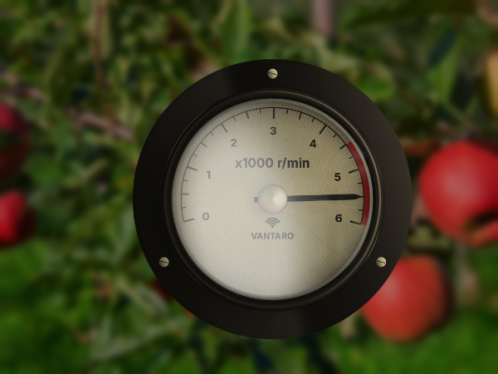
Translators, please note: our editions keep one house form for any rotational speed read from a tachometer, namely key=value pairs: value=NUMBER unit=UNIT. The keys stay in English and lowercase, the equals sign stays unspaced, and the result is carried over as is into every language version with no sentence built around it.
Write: value=5500 unit=rpm
